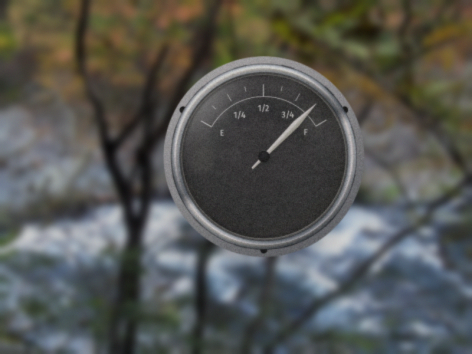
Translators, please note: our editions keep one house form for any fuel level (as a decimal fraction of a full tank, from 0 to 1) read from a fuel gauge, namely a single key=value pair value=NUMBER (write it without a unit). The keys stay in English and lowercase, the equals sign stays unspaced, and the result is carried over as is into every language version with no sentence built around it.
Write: value=0.875
